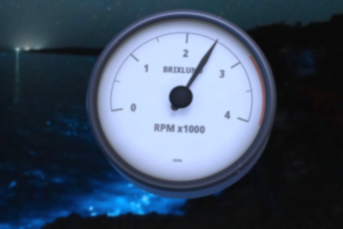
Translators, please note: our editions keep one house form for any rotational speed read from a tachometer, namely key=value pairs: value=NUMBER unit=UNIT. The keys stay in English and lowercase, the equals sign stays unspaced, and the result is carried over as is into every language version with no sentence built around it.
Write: value=2500 unit=rpm
